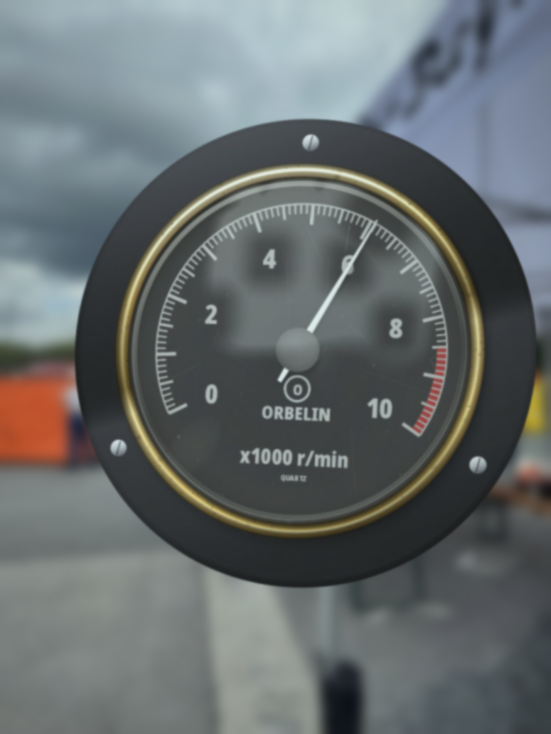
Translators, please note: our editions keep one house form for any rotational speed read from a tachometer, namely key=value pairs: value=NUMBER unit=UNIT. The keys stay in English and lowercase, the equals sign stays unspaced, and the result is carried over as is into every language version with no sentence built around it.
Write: value=6100 unit=rpm
